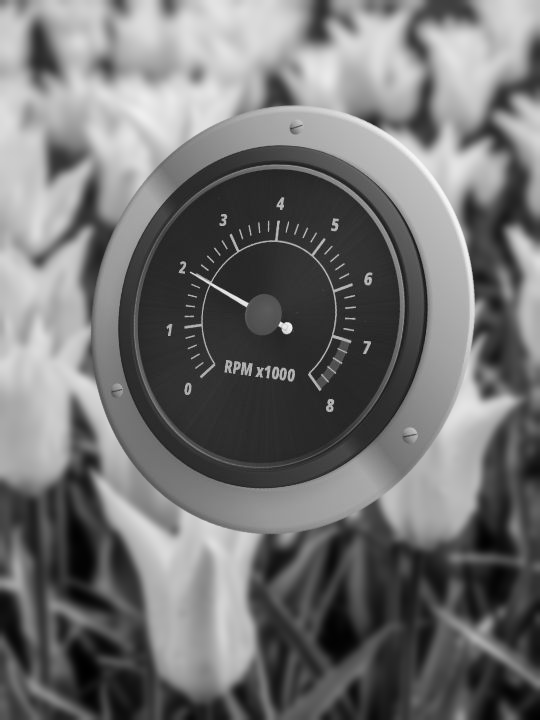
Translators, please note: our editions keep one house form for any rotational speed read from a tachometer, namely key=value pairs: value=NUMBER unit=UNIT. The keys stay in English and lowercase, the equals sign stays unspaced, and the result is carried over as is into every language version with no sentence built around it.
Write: value=2000 unit=rpm
